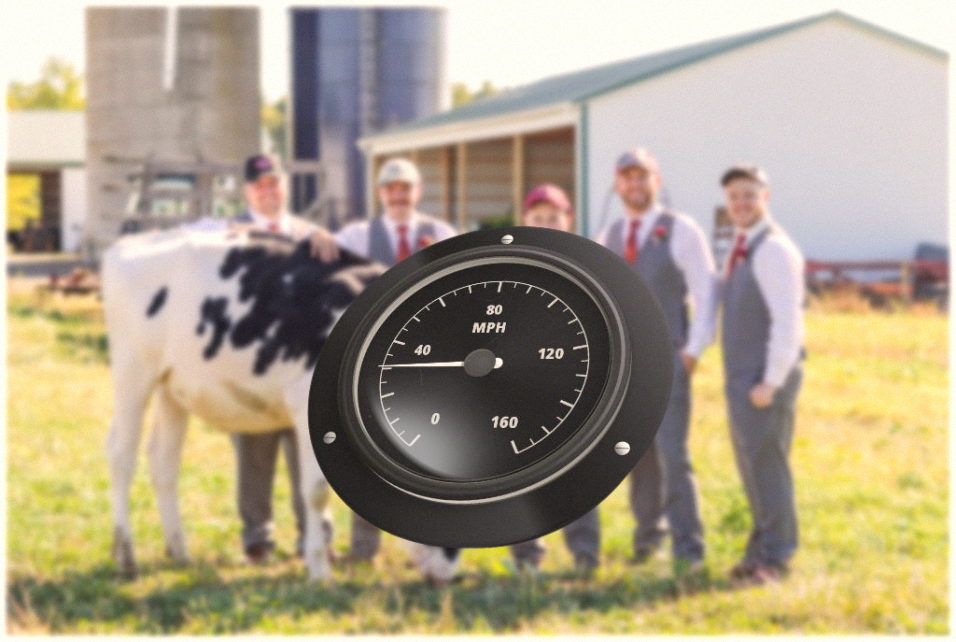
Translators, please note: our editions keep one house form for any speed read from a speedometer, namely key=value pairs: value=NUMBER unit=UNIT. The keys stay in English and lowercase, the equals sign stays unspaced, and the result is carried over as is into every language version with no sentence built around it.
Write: value=30 unit=mph
